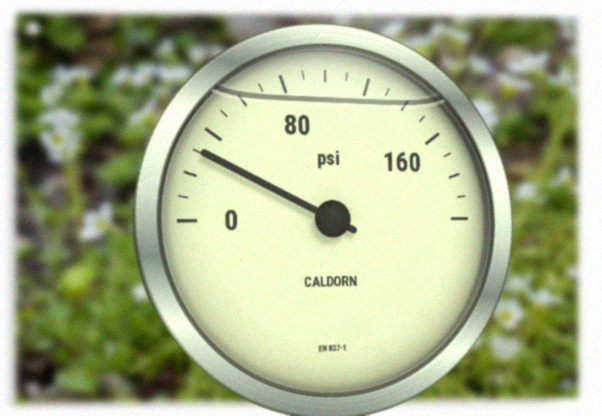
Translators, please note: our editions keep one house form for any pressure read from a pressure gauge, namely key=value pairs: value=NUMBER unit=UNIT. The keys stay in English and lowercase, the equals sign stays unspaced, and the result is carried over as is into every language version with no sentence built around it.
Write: value=30 unit=psi
